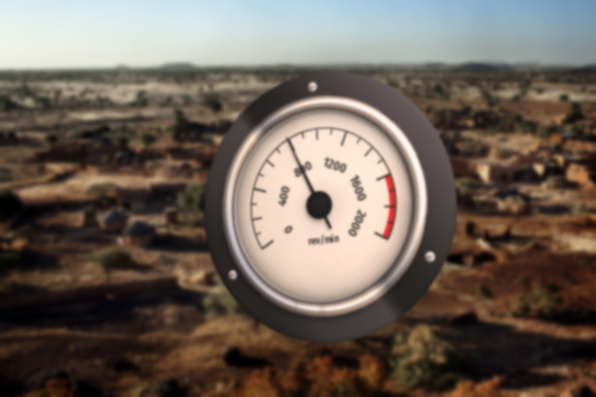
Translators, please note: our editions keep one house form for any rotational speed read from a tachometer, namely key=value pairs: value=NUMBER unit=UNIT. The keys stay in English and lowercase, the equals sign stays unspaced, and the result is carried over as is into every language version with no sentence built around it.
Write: value=800 unit=rpm
